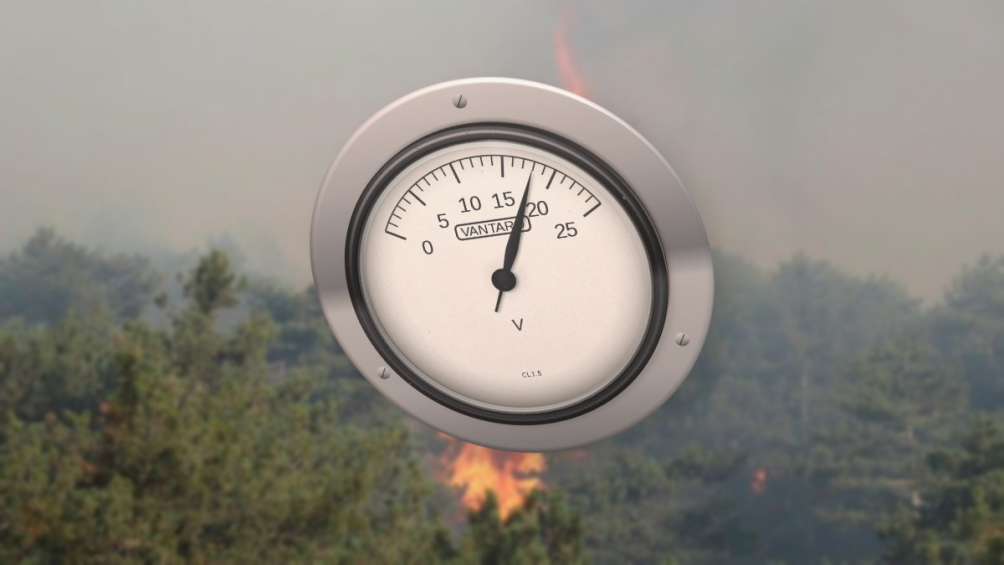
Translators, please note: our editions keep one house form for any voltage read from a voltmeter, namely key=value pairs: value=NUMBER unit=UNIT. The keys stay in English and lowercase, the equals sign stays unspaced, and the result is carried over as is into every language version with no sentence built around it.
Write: value=18 unit=V
